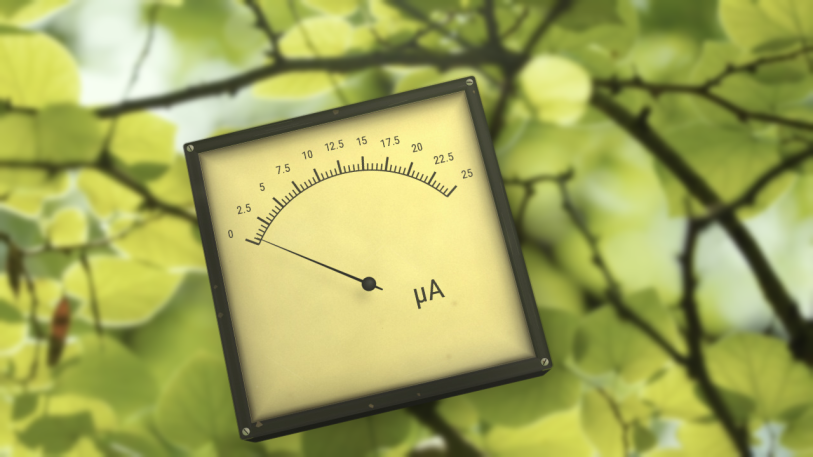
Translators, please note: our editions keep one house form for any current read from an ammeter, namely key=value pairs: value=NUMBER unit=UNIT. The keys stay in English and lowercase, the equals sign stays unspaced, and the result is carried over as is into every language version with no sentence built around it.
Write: value=0.5 unit=µA
